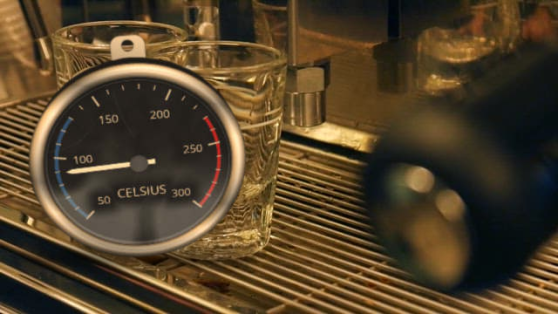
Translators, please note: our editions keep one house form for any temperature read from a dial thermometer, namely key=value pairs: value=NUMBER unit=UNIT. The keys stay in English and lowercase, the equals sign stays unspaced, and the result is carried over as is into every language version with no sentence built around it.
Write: value=90 unit=°C
